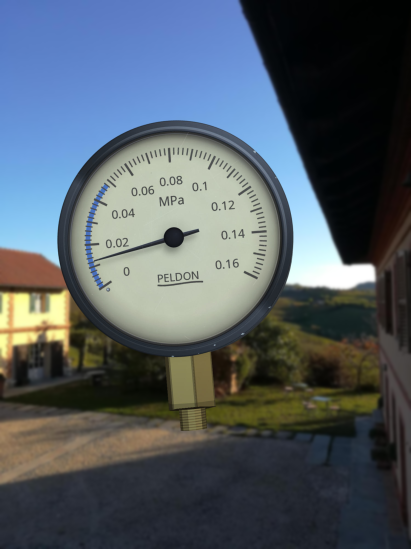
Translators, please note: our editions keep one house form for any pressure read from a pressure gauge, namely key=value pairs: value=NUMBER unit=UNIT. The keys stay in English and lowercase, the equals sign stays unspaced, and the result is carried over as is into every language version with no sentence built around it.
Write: value=0.012 unit=MPa
